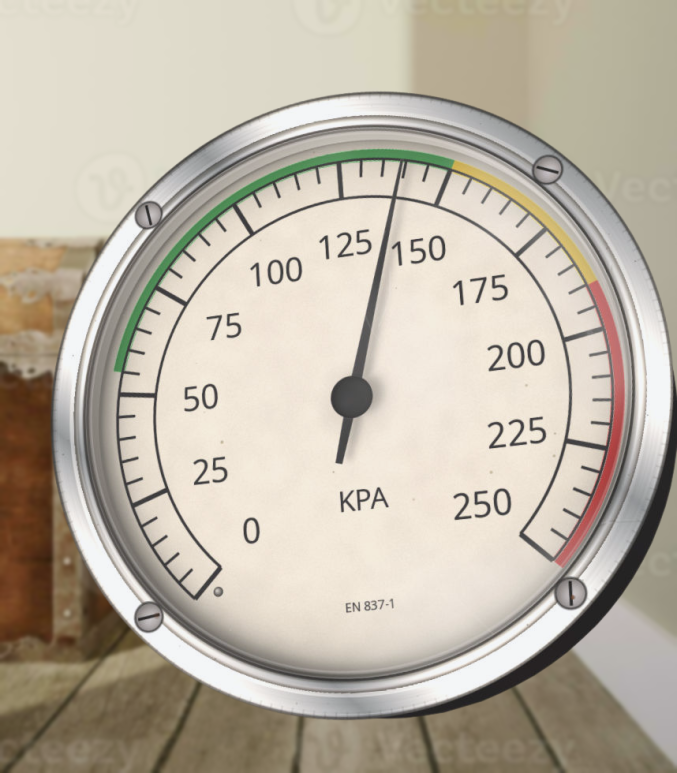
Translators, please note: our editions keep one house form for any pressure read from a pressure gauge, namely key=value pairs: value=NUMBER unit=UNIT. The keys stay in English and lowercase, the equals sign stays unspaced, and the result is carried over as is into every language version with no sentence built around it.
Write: value=140 unit=kPa
